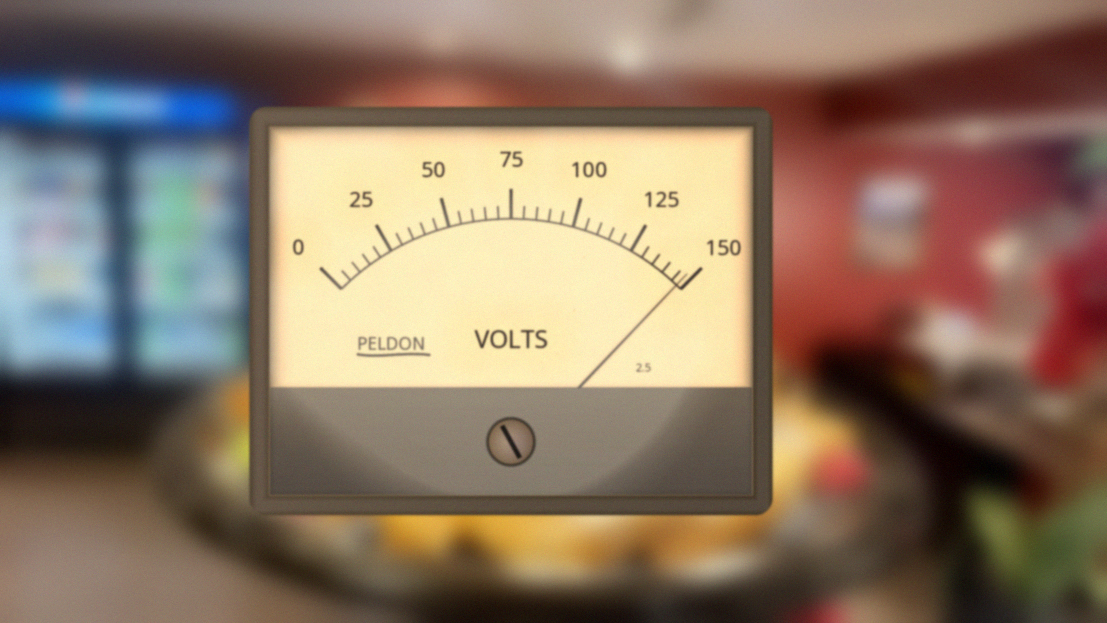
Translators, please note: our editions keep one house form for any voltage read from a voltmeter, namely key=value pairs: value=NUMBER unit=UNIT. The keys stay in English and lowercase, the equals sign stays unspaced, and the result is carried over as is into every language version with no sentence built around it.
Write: value=147.5 unit=V
